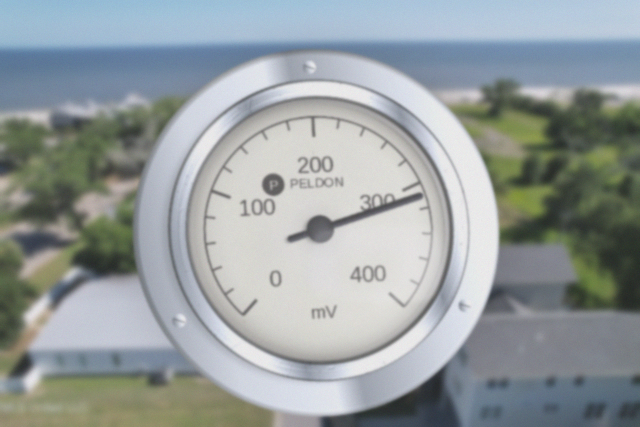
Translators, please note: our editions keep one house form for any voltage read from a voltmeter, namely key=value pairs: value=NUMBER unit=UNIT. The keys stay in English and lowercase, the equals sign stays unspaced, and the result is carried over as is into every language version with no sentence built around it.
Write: value=310 unit=mV
